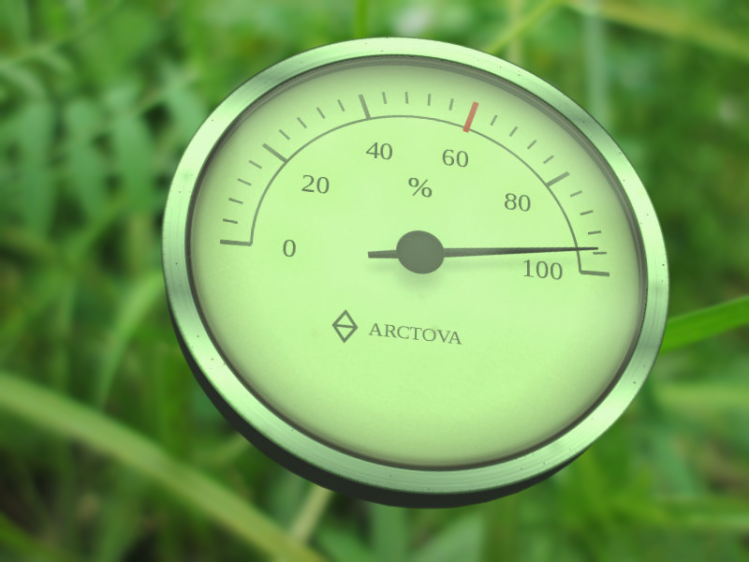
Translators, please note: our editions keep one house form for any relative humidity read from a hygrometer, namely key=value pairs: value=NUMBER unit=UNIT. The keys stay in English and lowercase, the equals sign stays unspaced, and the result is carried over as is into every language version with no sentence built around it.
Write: value=96 unit=%
